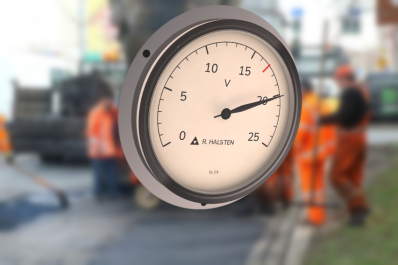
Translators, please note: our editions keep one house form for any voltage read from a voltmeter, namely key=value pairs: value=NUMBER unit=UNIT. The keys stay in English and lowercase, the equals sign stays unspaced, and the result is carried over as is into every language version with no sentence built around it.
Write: value=20 unit=V
